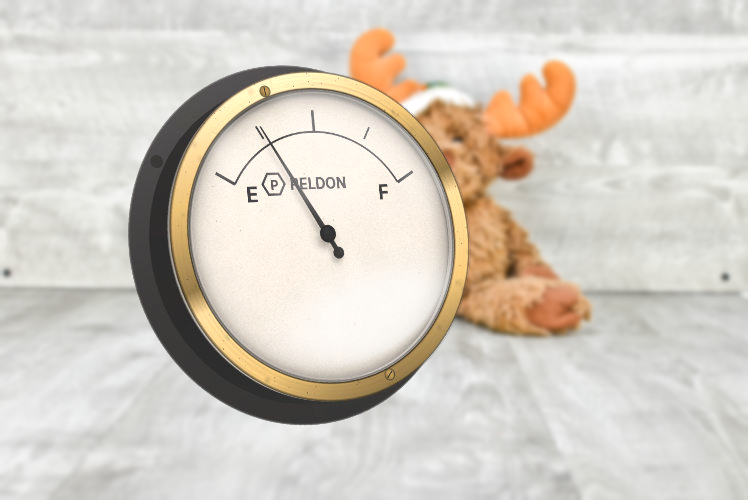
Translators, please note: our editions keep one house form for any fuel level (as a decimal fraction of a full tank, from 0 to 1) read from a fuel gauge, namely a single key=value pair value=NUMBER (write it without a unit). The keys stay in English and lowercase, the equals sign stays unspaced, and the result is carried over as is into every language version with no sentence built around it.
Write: value=0.25
